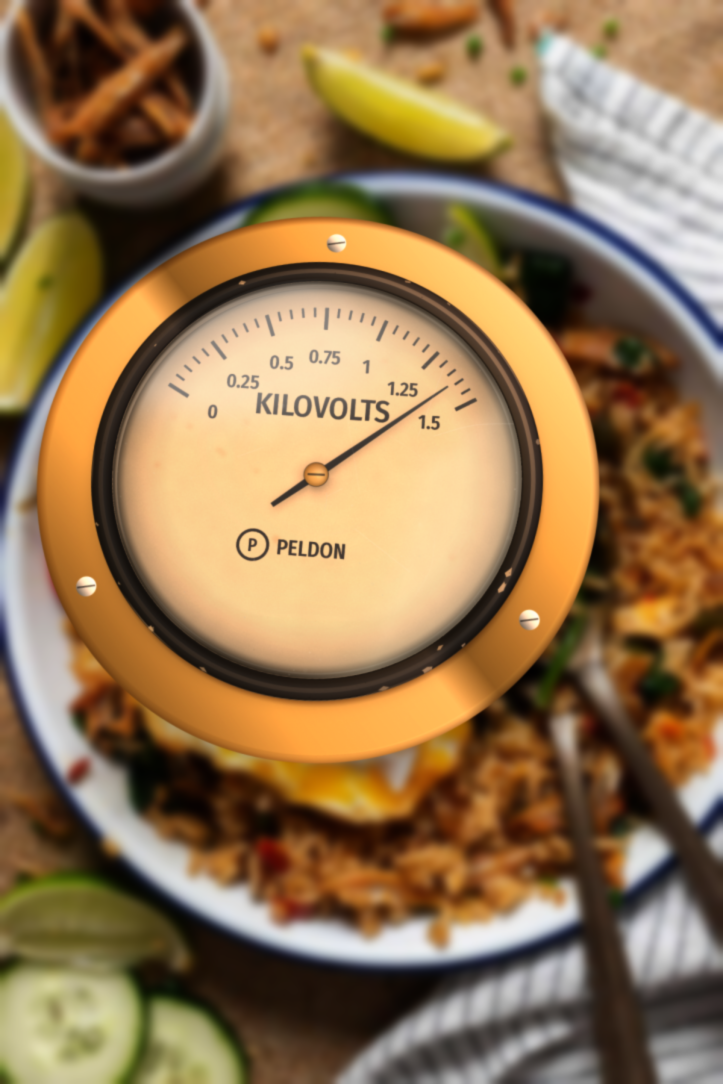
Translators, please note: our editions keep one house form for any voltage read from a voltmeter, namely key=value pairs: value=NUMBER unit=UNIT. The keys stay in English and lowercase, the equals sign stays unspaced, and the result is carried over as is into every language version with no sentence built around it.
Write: value=1.4 unit=kV
